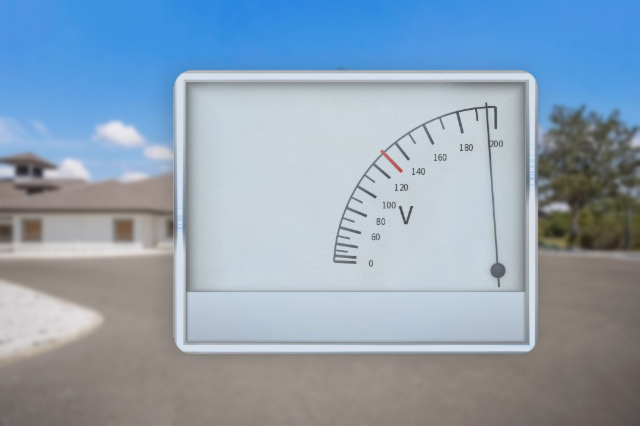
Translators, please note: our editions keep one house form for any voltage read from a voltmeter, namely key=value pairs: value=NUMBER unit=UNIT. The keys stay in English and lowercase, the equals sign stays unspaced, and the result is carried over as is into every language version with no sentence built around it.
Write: value=195 unit=V
